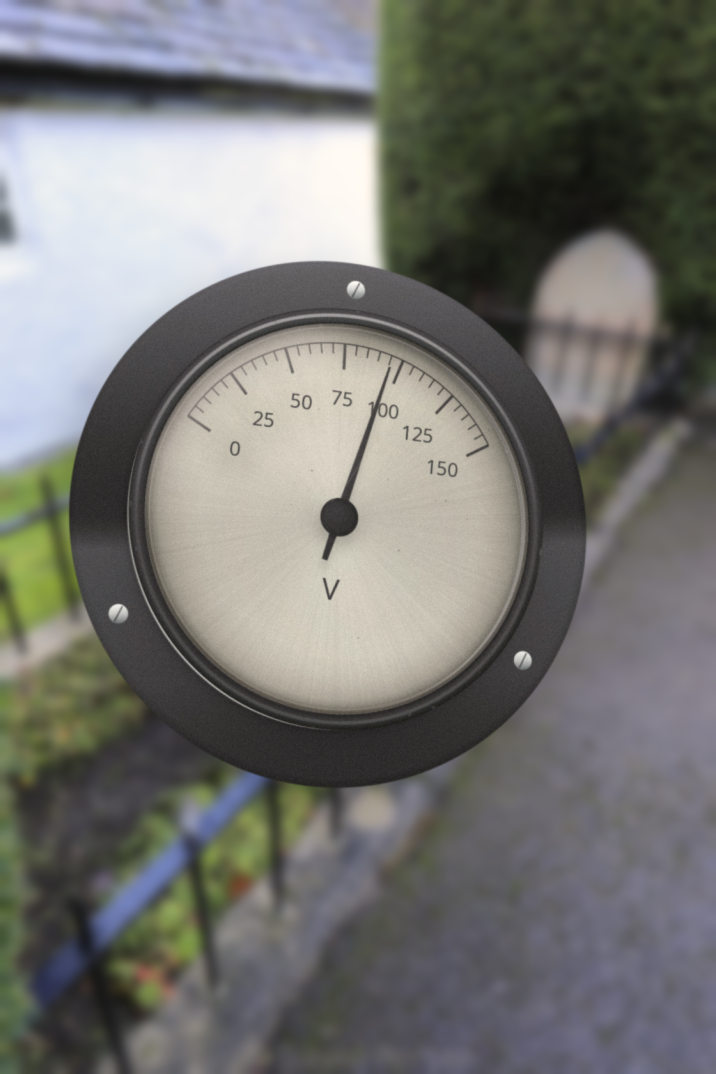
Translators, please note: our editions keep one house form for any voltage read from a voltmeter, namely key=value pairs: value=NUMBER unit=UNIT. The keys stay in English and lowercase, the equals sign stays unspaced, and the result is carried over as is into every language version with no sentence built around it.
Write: value=95 unit=V
